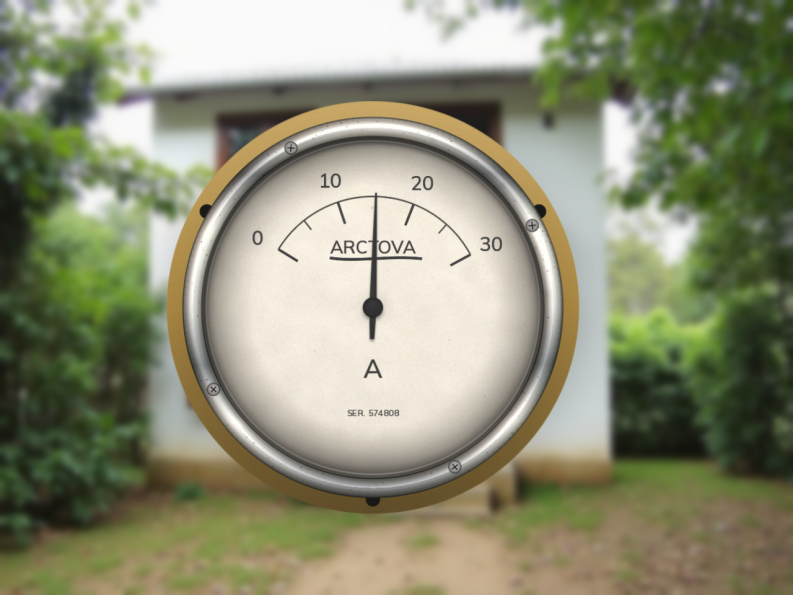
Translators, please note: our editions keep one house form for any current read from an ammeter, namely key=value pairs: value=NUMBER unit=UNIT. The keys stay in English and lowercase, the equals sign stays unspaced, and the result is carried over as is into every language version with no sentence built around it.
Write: value=15 unit=A
